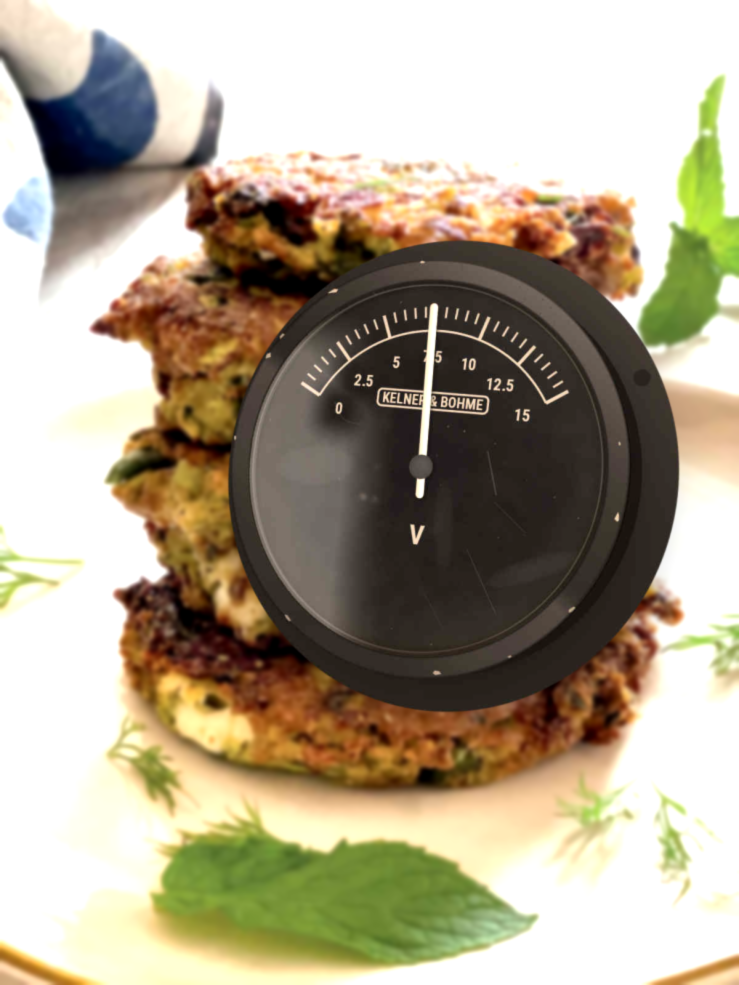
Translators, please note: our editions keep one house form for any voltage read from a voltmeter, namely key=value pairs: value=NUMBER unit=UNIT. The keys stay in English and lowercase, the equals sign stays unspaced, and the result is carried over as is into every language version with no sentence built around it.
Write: value=7.5 unit=V
